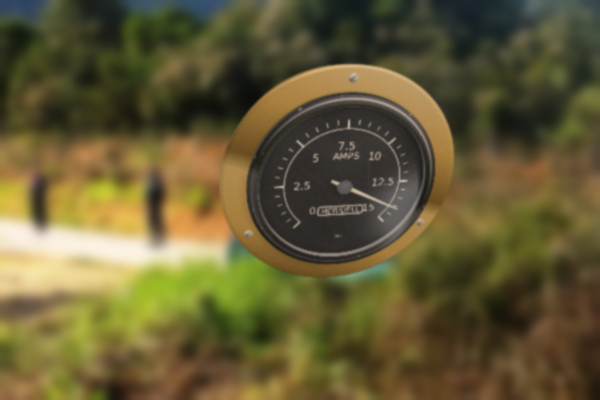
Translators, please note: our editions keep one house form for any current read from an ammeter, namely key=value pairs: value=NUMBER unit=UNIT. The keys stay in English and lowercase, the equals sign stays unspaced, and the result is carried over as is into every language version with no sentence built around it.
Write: value=14 unit=A
